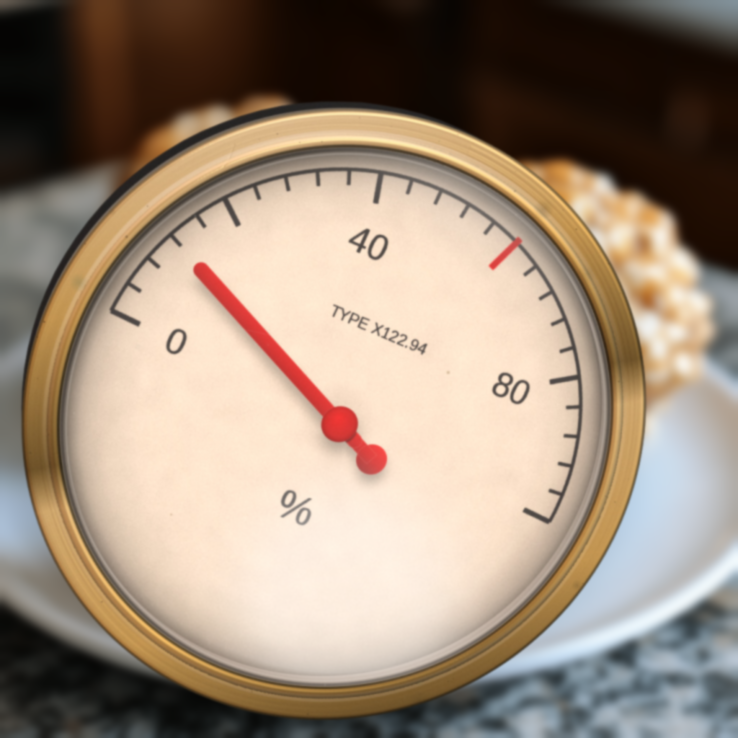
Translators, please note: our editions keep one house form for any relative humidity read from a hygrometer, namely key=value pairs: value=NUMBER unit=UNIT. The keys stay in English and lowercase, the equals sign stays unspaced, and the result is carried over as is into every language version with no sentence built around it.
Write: value=12 unit=%
